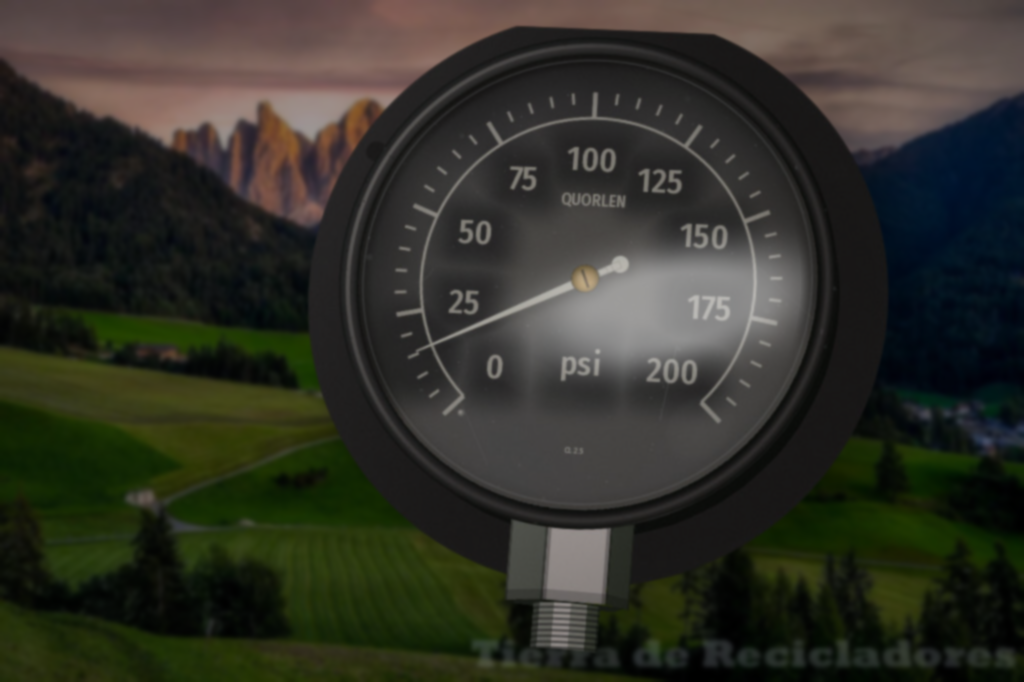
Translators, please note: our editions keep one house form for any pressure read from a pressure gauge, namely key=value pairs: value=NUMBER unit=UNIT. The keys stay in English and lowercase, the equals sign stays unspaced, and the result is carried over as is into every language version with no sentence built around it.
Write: value=15 unit=psi
